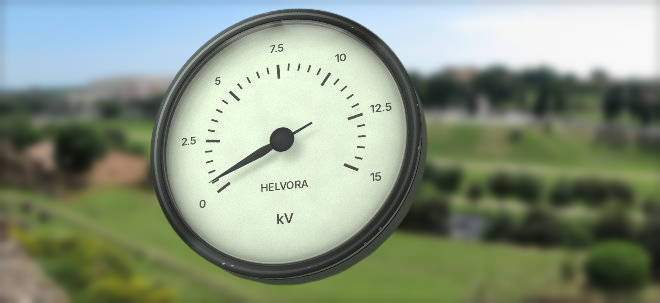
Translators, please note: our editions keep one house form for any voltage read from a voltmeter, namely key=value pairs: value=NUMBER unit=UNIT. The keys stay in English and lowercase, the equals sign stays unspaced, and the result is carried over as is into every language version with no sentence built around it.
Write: value=0.5 unit=kV
